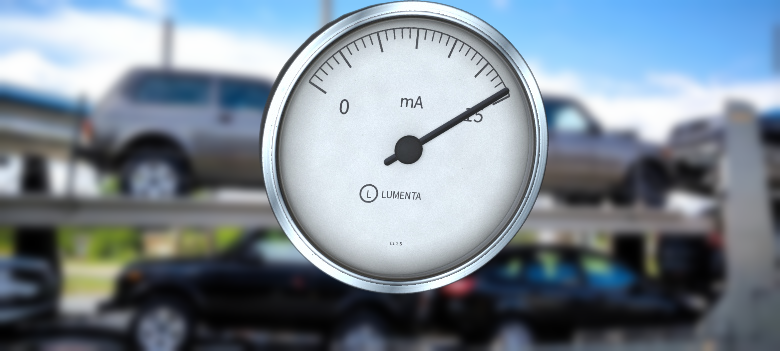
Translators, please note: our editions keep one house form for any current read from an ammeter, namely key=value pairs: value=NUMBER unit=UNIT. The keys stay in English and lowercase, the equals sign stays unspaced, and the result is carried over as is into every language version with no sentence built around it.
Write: value=14.5 unit=mA
